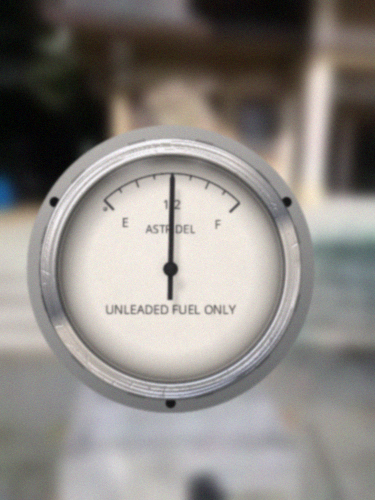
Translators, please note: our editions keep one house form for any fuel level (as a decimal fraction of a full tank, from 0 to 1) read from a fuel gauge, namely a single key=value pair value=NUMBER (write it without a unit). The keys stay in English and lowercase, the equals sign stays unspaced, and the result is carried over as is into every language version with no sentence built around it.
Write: value=0.5
